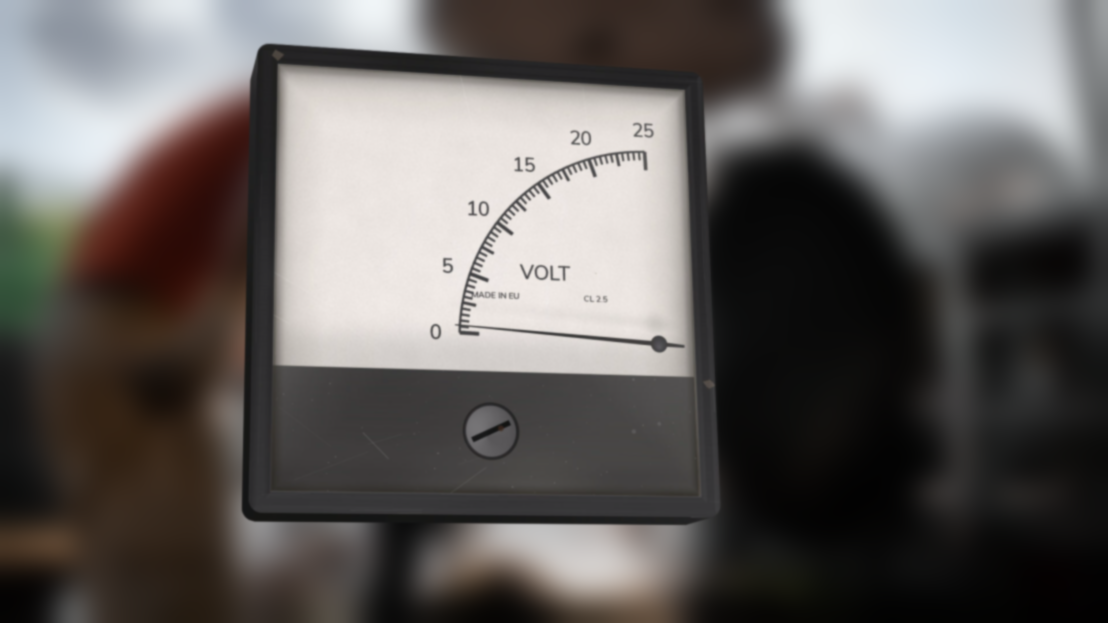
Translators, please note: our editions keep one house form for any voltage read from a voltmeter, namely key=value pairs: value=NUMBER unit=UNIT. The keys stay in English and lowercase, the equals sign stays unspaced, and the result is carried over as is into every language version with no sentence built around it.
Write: value=0.5 unit=V
